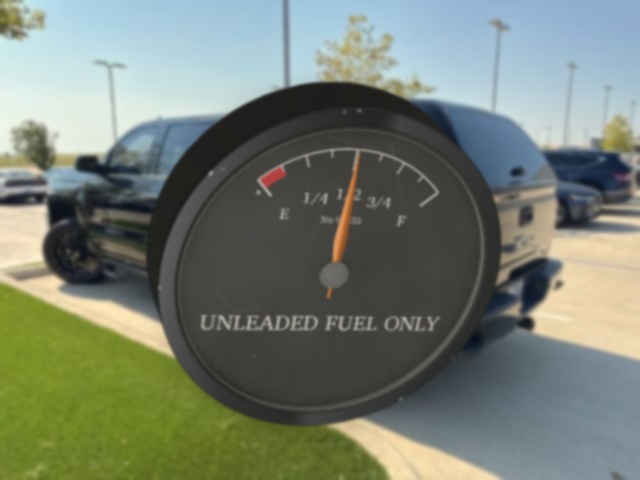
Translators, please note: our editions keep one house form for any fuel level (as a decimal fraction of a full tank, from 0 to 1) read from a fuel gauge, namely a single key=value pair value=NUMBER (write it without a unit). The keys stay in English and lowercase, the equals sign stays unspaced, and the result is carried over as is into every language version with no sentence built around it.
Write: value=0.5
